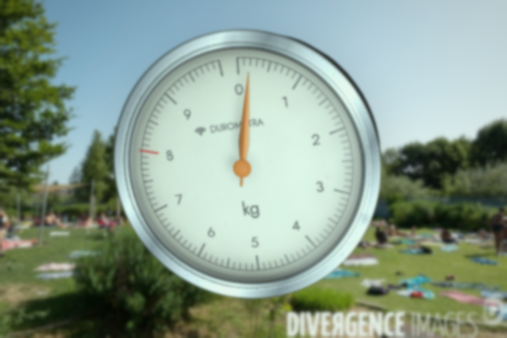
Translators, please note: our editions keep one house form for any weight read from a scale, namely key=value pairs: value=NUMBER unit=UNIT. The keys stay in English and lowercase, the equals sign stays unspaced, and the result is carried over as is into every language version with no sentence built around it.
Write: value=0.2 unit=kg
